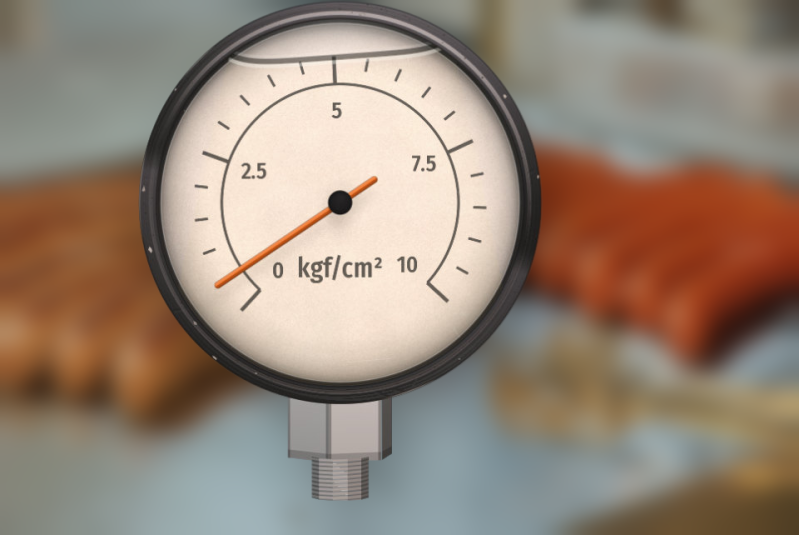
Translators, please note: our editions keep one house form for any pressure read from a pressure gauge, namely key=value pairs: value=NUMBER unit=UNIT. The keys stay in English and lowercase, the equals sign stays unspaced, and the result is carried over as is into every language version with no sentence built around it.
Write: value=0.5 unit=kg/cm²
